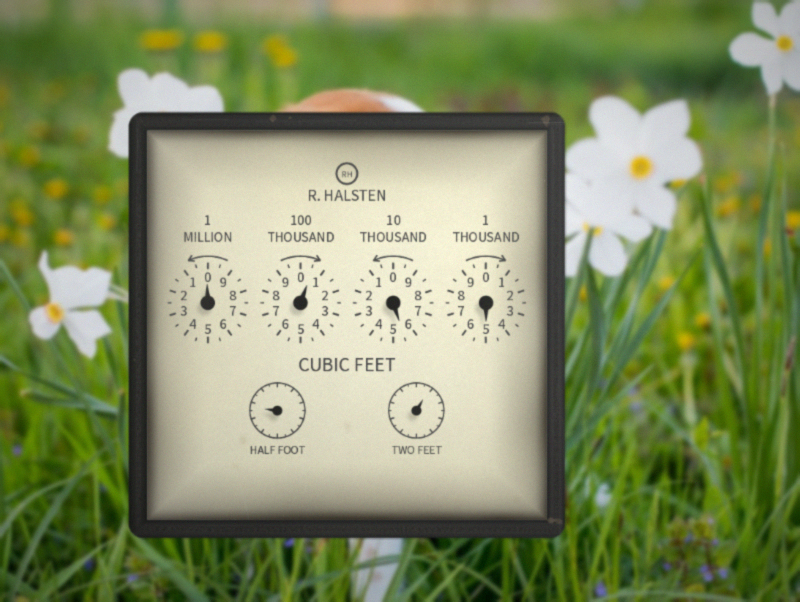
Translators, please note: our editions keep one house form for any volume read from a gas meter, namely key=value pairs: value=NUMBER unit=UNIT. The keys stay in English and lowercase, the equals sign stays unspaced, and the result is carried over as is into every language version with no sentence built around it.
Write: value=5500 unit=ft³
